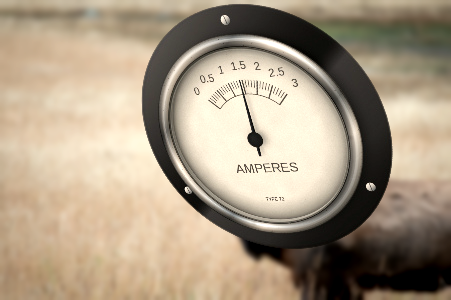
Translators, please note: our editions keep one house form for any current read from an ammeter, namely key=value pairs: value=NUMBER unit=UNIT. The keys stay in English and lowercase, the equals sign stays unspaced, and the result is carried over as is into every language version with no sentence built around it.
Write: value=1.5 unit=A
